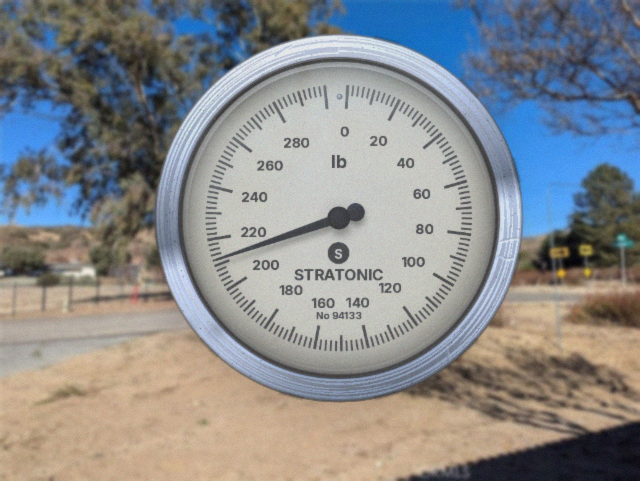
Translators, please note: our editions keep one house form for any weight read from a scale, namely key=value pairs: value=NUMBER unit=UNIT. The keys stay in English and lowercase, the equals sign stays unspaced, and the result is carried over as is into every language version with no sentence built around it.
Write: value=212 unit=lb
